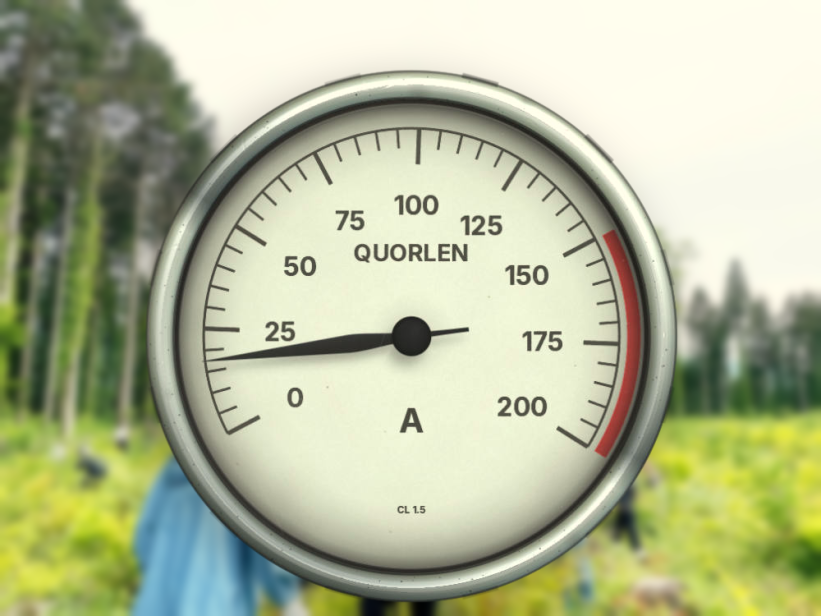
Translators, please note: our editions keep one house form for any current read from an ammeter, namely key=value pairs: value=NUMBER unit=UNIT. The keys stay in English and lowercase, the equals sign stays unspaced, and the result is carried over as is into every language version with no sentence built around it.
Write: value=17.5 unit=A
